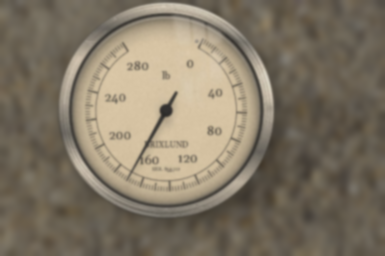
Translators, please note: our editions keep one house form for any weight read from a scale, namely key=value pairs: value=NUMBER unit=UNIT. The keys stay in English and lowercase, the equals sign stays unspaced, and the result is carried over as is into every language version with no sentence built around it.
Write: value=170 unit=lb
